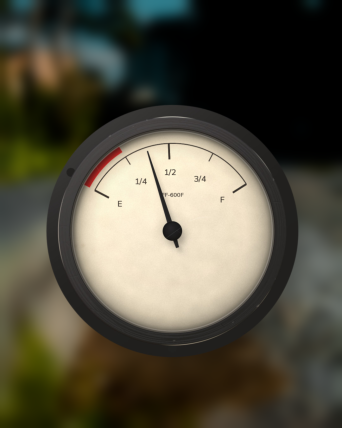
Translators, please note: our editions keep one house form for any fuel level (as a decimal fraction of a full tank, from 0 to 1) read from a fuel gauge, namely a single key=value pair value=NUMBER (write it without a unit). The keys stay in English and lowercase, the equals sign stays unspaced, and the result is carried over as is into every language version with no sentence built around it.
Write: value=0.375
